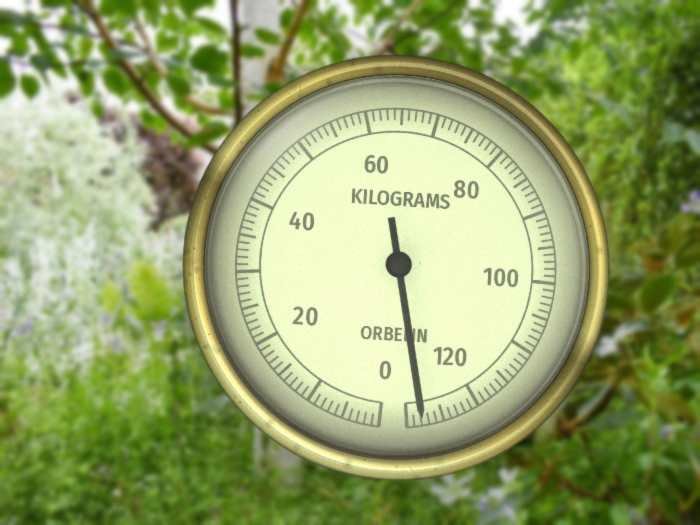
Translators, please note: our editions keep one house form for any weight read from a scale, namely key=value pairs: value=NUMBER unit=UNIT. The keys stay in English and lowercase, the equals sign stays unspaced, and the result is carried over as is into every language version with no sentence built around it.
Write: value=128 unit=kg
